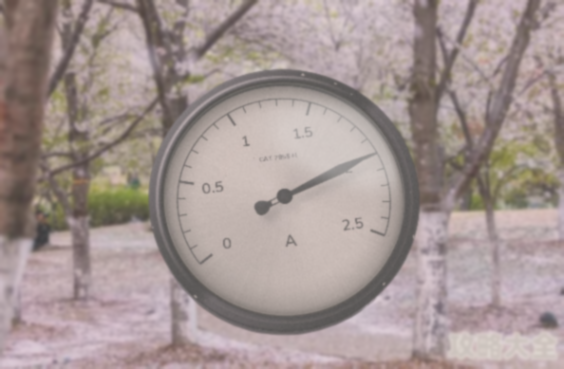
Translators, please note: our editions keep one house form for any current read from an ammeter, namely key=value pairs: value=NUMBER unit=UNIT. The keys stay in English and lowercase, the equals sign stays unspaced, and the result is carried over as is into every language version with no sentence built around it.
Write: value=2 unit=A
